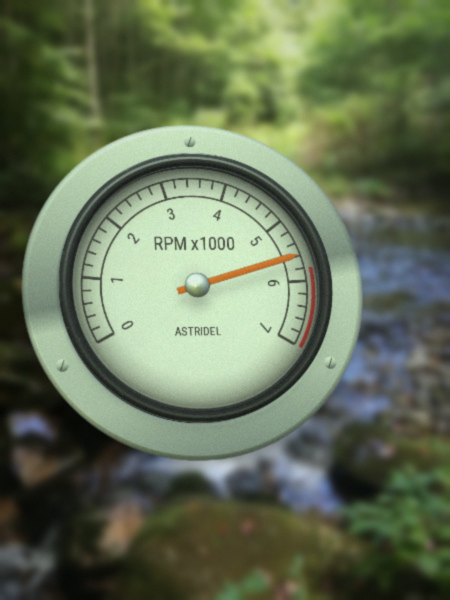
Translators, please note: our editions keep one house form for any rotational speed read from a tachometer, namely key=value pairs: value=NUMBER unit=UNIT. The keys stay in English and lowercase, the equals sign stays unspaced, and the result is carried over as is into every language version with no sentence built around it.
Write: value=5600 unit=rpm
